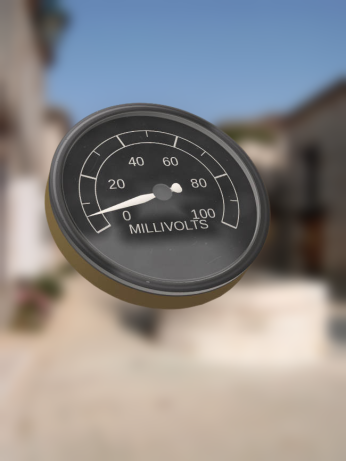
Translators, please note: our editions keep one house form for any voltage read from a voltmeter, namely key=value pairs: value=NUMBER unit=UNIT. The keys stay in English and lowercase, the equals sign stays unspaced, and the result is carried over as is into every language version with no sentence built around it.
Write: value=5 unit=mV
